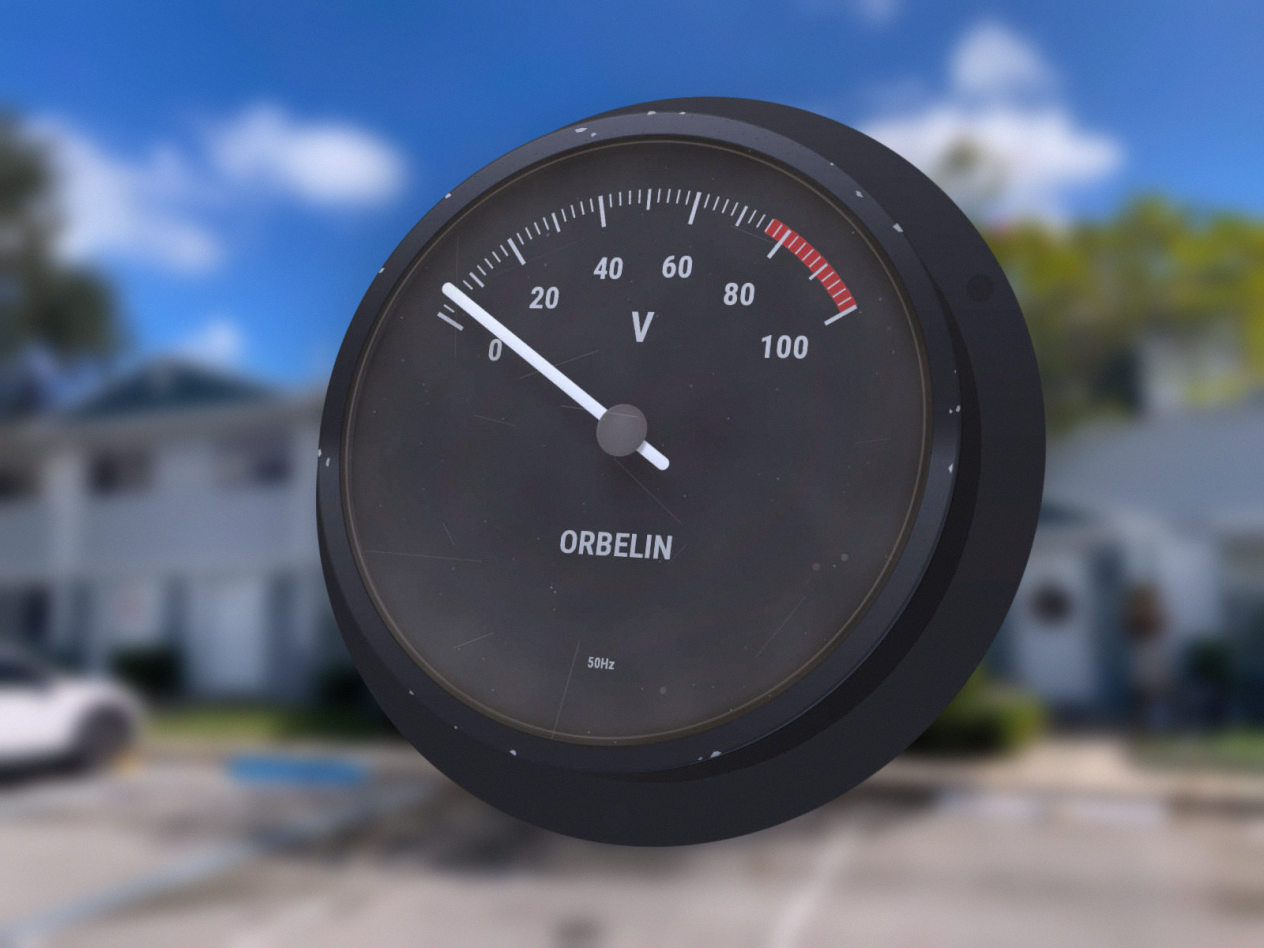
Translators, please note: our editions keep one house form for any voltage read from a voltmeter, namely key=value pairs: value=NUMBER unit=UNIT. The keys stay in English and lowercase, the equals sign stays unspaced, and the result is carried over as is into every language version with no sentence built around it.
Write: value=5 unit=V
